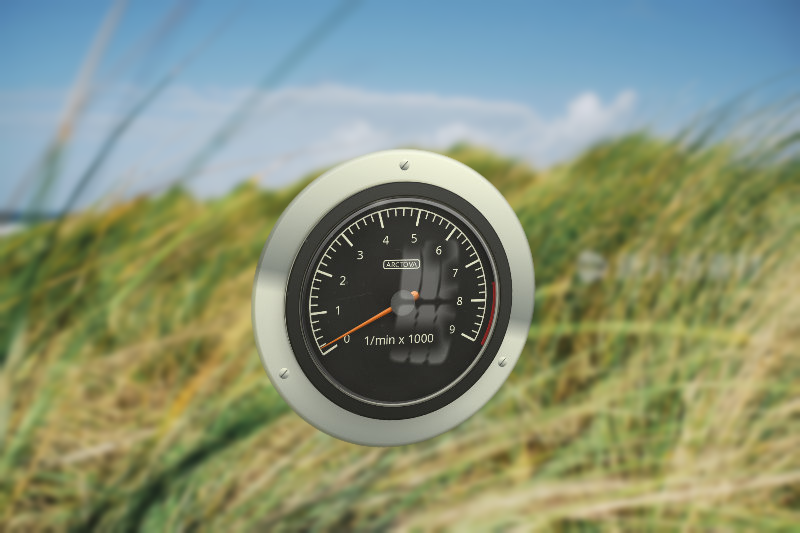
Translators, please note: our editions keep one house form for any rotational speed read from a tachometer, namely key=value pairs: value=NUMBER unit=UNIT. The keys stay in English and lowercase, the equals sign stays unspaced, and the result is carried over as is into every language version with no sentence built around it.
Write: value=200 unit=rpm
